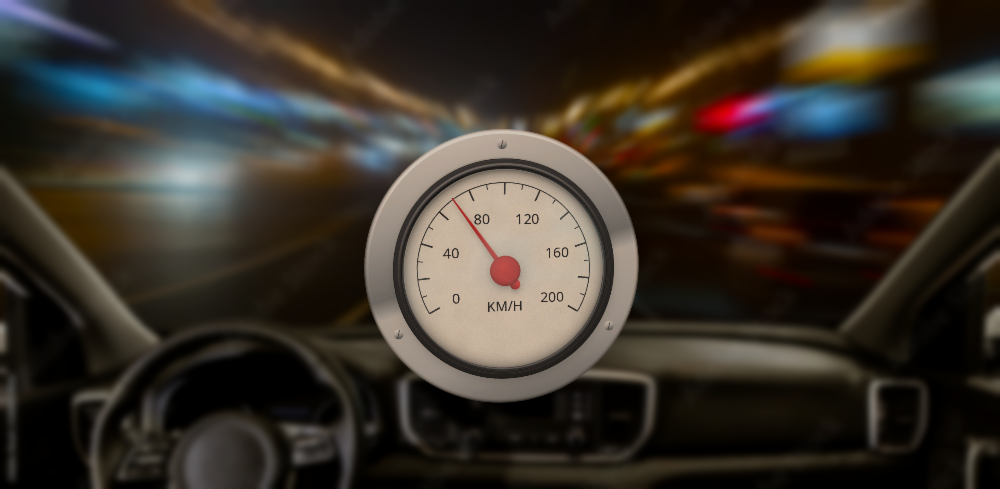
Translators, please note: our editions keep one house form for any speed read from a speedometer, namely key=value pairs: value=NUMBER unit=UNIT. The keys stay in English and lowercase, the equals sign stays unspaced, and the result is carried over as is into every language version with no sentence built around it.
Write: value=70 unit=km/h
